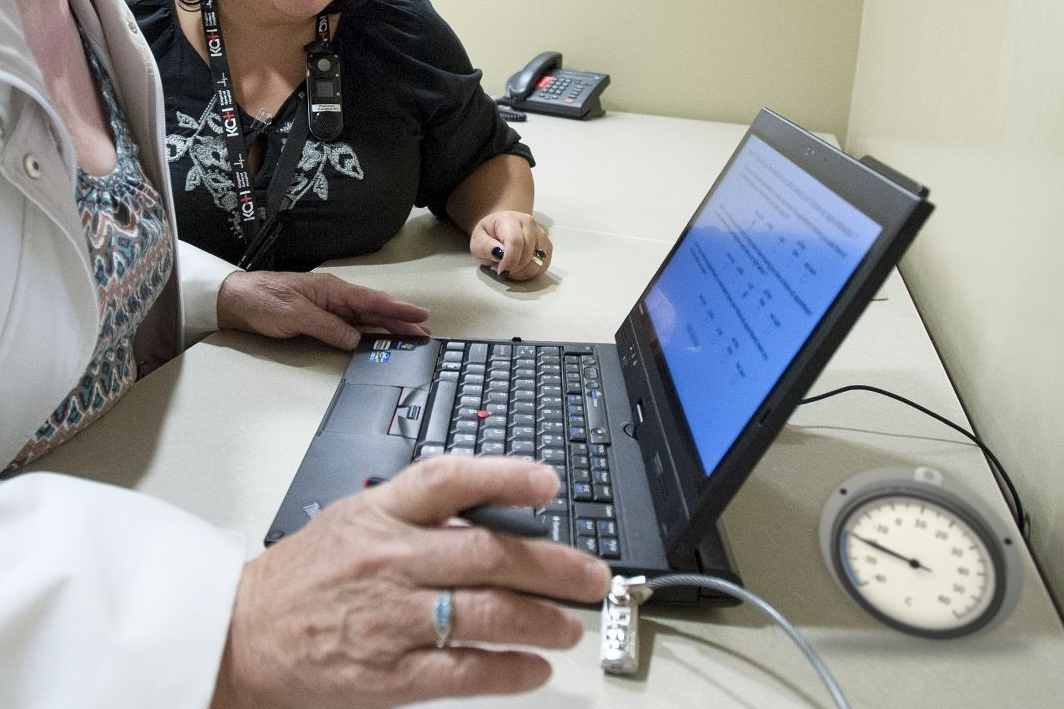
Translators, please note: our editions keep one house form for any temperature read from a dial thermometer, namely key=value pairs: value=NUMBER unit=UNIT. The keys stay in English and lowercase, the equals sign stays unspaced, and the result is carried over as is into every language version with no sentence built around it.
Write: value=-20 unit=°C
